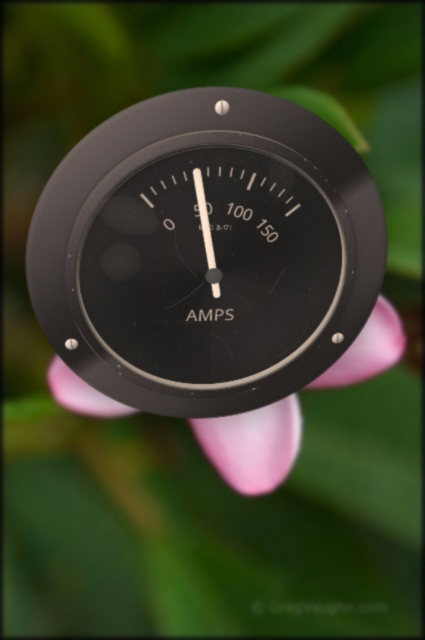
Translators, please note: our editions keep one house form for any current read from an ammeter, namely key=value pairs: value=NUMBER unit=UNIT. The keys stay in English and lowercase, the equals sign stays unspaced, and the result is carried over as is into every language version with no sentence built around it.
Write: value=50 unit=A
